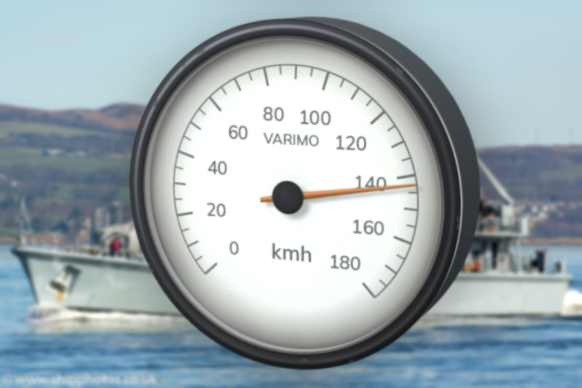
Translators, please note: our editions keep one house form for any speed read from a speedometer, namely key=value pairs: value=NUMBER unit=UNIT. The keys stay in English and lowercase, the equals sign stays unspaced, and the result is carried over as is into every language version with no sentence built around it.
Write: value=142.5 unit=km/h
